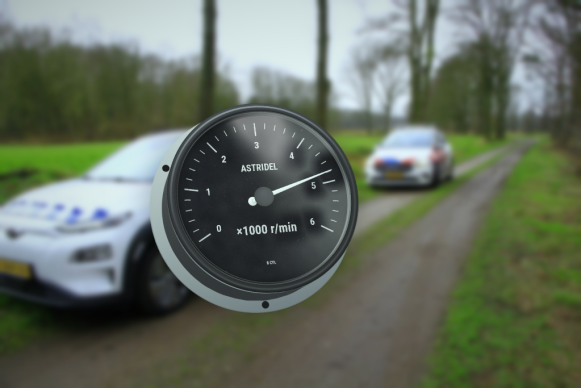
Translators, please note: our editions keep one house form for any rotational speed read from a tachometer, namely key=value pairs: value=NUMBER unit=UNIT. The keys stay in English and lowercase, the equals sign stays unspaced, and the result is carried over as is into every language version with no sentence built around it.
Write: value=4800 unit=rpm
